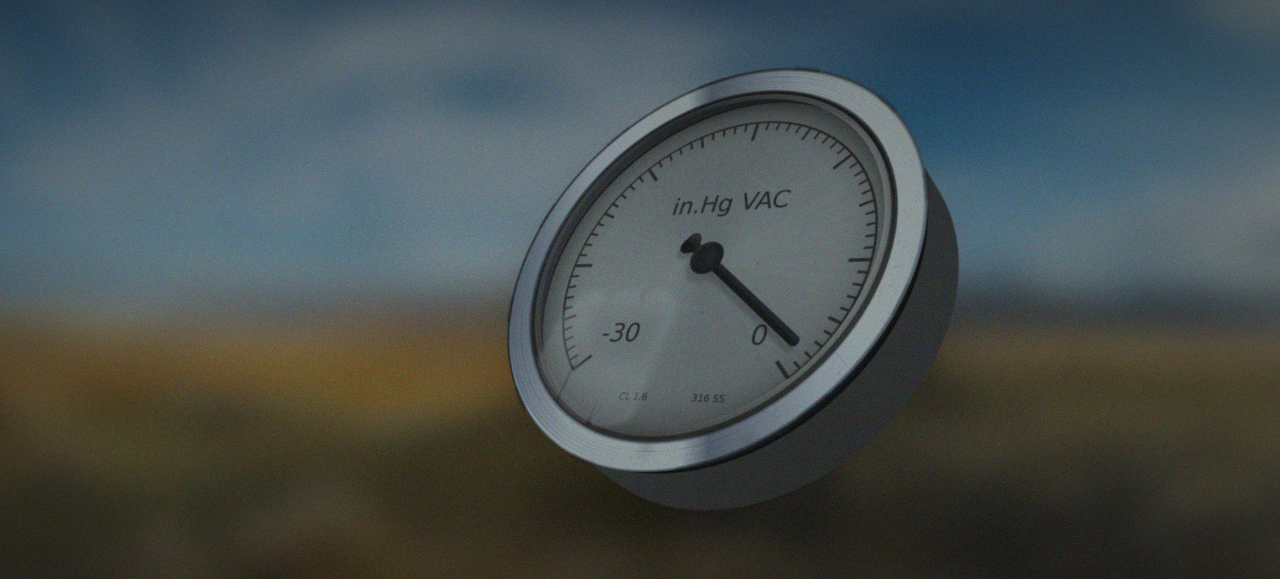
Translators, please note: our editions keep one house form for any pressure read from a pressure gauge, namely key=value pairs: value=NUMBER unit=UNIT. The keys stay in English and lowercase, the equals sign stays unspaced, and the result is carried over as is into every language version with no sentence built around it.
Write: value=-1 unit=inHg
